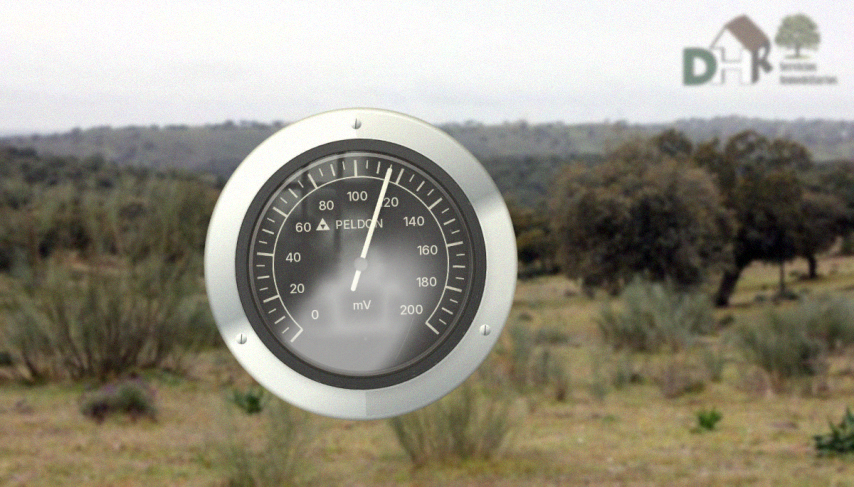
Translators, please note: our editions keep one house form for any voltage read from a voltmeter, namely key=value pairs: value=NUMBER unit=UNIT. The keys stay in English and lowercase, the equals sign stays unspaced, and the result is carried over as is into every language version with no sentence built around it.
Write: value=115 unit=mV
